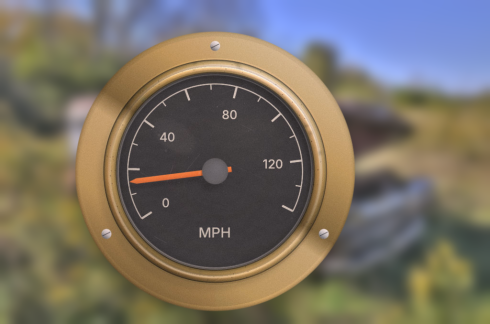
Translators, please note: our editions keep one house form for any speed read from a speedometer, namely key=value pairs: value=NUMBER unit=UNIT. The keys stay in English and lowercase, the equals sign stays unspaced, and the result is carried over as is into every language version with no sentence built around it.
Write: value=15 unit=mph
